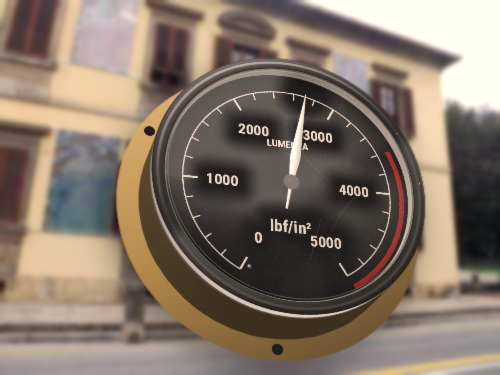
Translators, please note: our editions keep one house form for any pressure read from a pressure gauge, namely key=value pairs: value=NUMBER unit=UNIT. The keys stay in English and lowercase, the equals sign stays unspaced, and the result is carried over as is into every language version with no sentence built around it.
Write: value=2700 unit=psi
